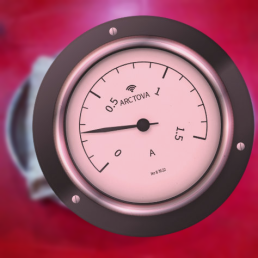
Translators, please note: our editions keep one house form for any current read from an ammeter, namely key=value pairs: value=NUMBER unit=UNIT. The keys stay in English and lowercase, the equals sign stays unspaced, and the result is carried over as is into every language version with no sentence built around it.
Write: value=0.25 unit=A
